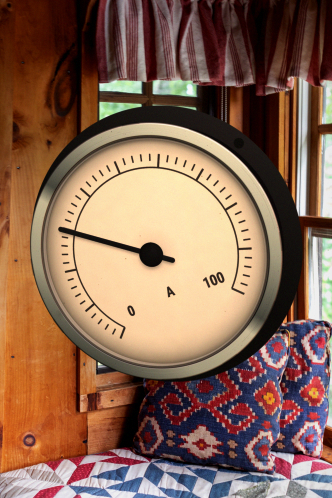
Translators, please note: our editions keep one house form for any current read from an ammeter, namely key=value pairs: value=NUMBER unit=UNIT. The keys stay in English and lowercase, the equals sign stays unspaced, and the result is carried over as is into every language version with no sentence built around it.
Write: value=30 unit=A
